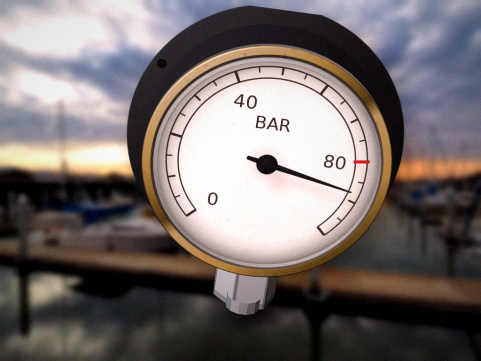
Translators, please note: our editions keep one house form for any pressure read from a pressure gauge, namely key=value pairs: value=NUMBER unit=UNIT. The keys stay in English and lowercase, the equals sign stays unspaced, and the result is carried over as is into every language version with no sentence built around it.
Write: value=87.5 unit=bar
